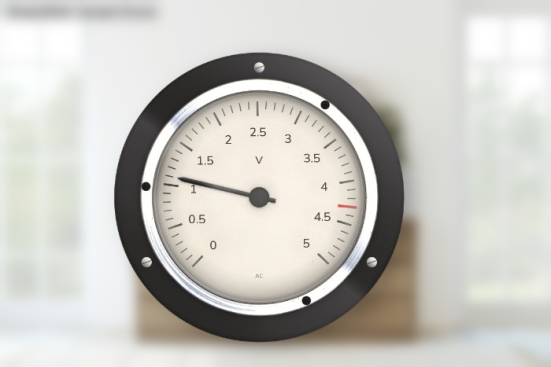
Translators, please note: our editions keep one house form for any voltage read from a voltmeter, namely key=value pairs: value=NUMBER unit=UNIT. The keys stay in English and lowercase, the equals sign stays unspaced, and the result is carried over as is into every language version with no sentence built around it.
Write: value=1.1 unit=V
